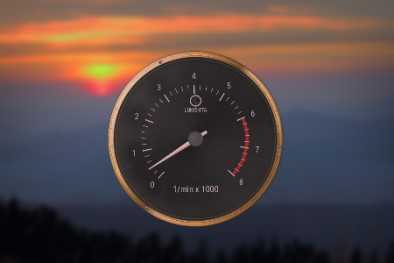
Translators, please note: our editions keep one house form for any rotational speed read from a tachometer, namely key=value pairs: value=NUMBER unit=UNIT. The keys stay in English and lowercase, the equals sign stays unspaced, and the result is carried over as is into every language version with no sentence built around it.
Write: value=400 unit=rpm
